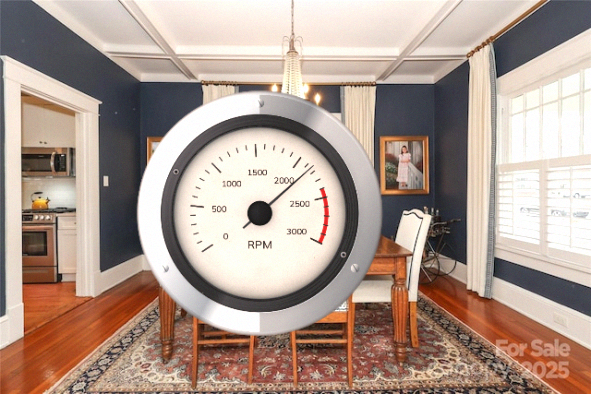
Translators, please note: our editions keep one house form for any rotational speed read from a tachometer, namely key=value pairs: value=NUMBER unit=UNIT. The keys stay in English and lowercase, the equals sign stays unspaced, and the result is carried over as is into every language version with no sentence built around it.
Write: value=2150 unit=rpm
